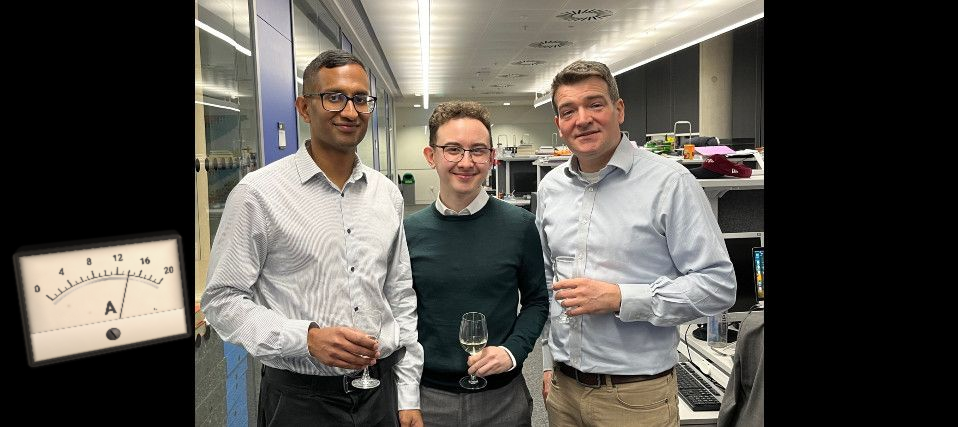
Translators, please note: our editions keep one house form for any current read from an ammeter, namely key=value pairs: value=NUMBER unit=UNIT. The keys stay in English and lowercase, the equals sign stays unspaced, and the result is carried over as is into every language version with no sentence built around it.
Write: value=14 unit=A
